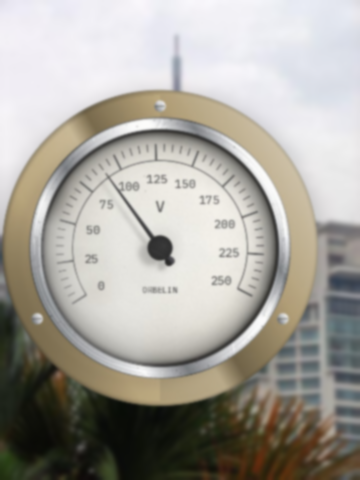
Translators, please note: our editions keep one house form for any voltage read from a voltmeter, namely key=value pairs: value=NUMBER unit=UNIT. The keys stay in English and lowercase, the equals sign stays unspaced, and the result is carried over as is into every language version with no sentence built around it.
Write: value=90 unit=V
